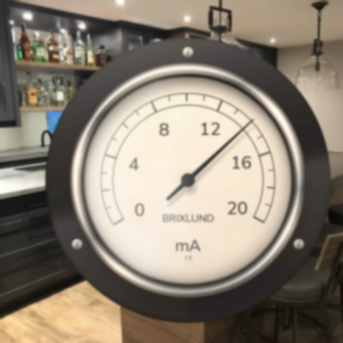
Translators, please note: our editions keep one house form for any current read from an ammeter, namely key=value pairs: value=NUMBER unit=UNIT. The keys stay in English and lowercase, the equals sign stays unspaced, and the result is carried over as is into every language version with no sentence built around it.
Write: value=14 unit=mA
